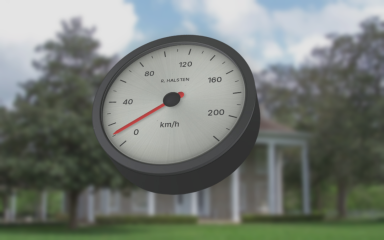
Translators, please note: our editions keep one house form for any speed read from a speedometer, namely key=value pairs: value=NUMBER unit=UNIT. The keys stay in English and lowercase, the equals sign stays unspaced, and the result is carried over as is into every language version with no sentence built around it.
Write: value=10 unit=km/h
